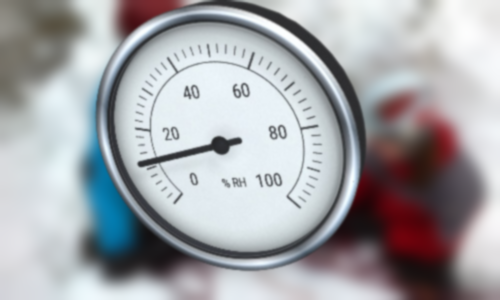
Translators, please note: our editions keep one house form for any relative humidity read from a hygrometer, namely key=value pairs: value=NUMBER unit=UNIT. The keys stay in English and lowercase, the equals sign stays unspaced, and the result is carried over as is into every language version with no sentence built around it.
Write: value=12 unit=%
